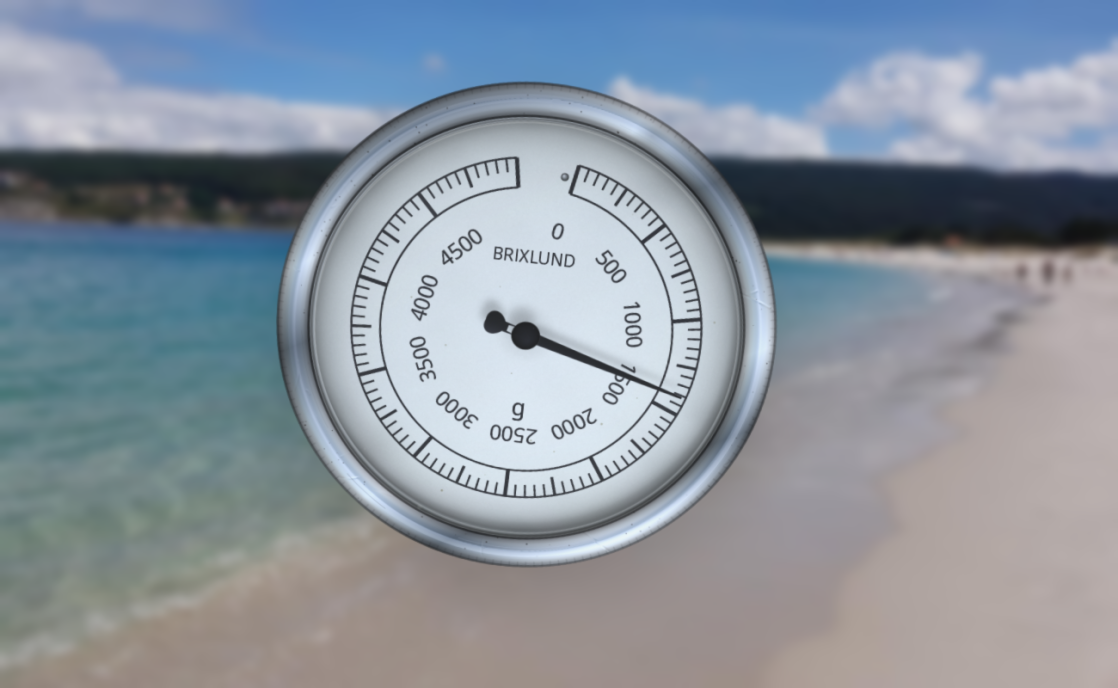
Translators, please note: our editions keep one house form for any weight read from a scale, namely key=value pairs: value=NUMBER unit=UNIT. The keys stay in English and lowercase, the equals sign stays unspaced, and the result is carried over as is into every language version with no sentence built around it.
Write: value=1400 unit=g
